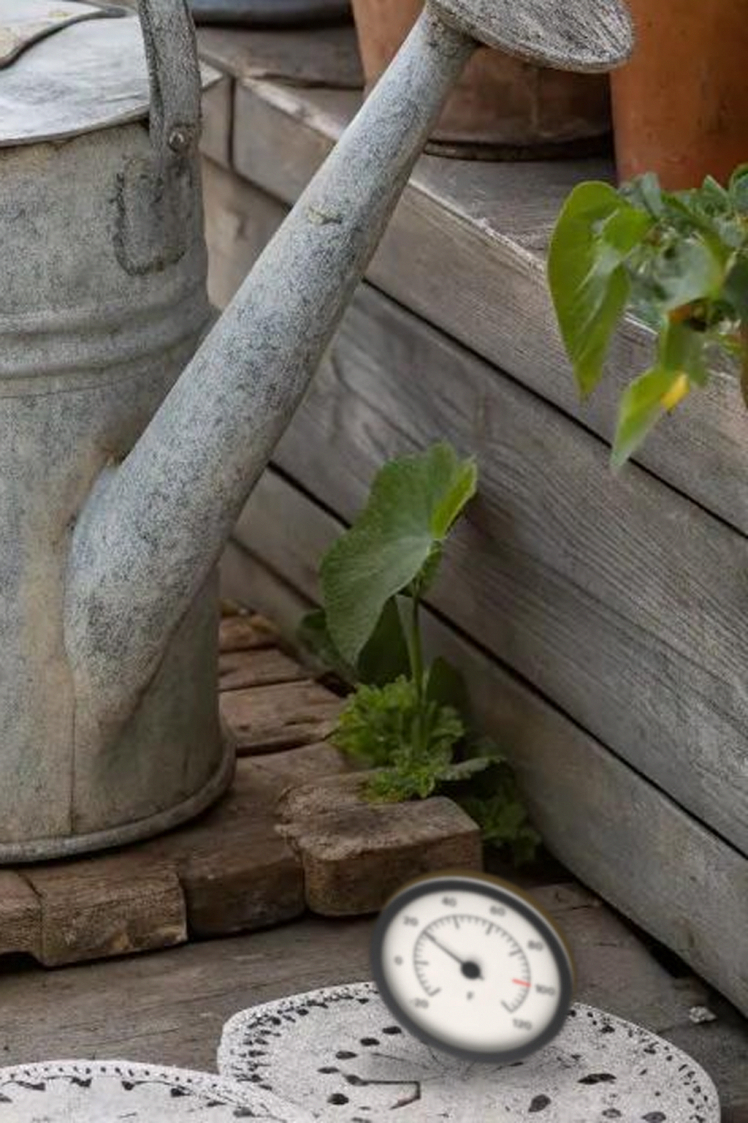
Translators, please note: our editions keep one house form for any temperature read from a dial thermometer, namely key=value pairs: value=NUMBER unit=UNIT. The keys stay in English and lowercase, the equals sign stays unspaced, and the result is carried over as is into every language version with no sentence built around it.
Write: value=20 unit=°F
